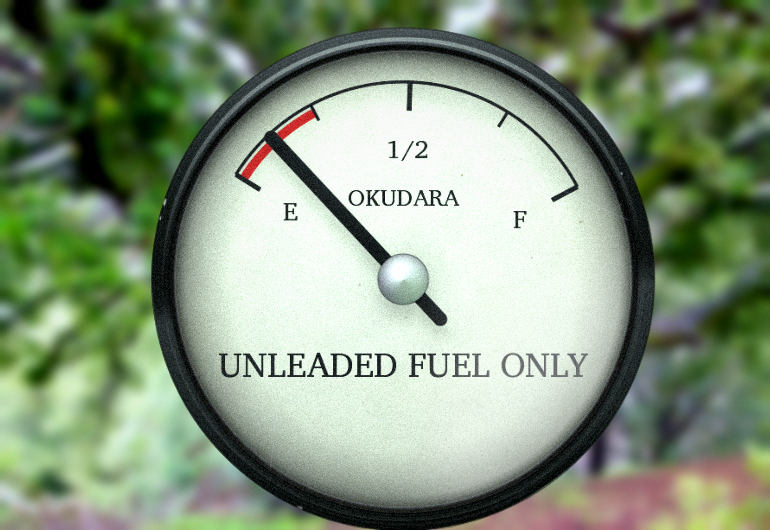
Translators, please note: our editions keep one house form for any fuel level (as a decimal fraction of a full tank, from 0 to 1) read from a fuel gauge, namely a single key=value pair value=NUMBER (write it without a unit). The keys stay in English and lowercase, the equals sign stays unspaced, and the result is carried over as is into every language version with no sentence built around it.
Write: value=0.125
